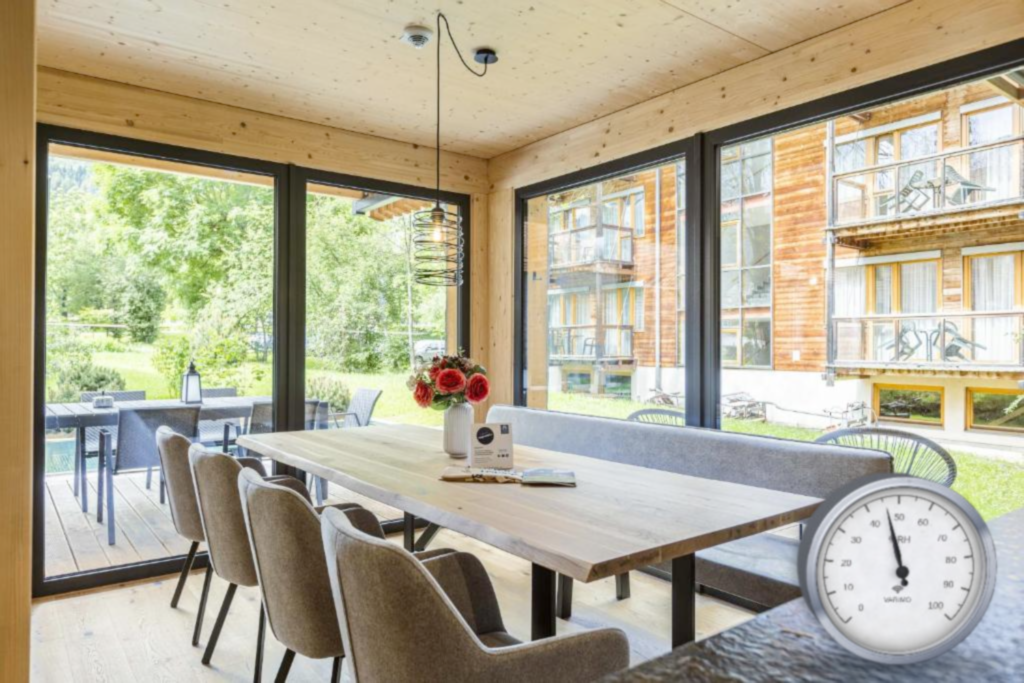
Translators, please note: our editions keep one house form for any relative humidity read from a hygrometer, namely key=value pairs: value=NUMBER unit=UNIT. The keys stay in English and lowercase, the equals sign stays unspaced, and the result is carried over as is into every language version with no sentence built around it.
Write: value=45 unit=%
